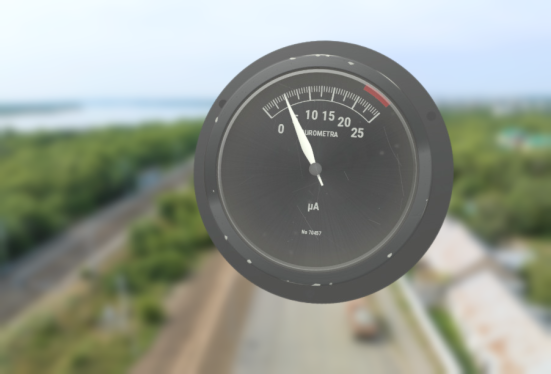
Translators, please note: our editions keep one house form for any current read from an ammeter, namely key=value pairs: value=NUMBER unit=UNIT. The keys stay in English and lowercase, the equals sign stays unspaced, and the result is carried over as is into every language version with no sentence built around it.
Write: value=5 unit=µA
